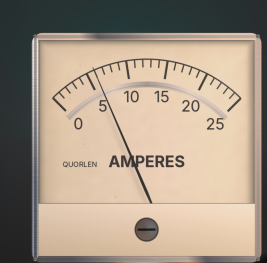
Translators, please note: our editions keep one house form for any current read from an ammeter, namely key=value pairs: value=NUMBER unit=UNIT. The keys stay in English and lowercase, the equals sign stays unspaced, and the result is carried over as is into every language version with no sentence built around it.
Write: value=6 unit=A
